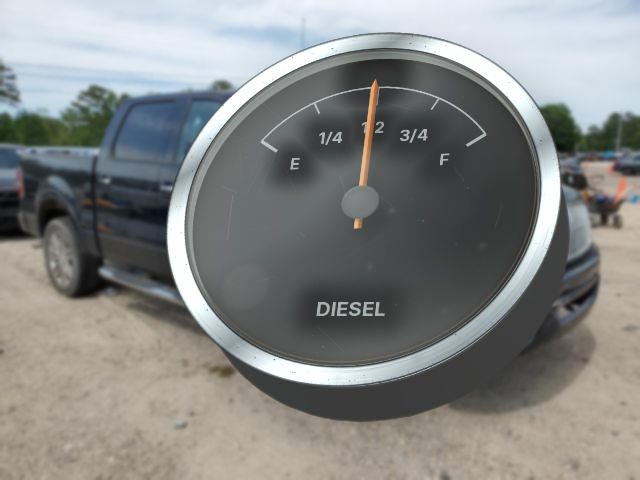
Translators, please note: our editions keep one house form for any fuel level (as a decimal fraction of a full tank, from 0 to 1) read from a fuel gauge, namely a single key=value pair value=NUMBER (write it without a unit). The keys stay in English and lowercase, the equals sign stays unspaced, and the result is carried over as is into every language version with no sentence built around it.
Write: value=0.5
